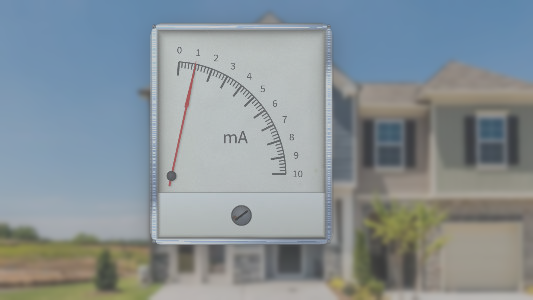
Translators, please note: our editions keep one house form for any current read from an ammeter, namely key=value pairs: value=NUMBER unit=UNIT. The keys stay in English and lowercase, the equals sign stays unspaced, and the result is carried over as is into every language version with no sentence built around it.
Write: value=1 unit=mA
